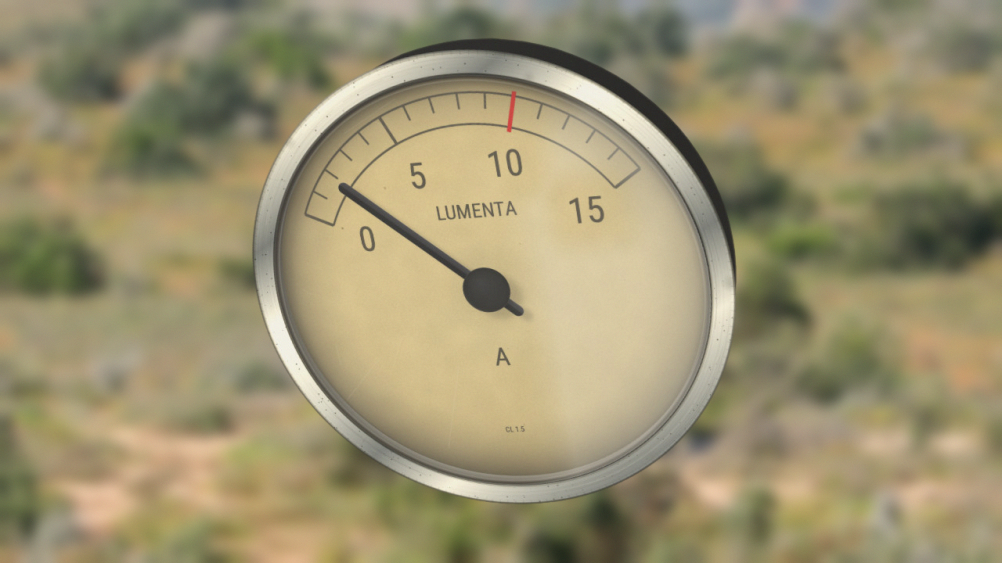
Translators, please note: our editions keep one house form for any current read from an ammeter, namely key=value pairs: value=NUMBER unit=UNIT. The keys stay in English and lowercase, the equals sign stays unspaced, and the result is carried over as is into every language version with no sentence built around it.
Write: value=2 unit=A
